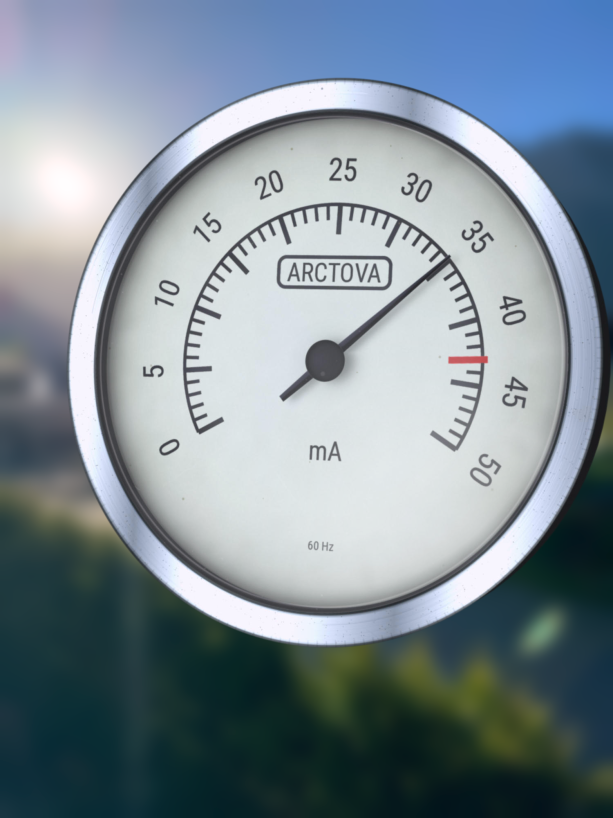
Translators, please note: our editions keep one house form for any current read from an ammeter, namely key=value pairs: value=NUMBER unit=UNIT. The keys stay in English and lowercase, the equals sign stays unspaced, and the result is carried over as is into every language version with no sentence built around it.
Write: value=35 unit=mA
